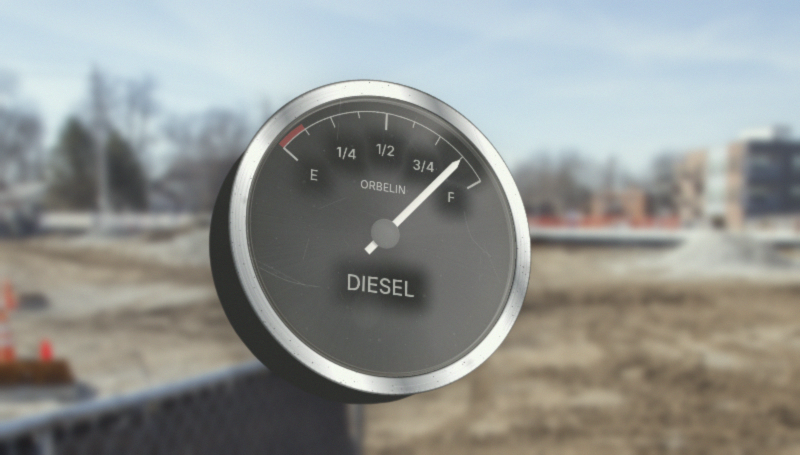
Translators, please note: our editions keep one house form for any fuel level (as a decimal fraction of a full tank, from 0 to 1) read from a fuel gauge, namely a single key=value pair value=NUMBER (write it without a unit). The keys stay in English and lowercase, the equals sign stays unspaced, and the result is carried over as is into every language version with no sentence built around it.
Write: value=0.875
